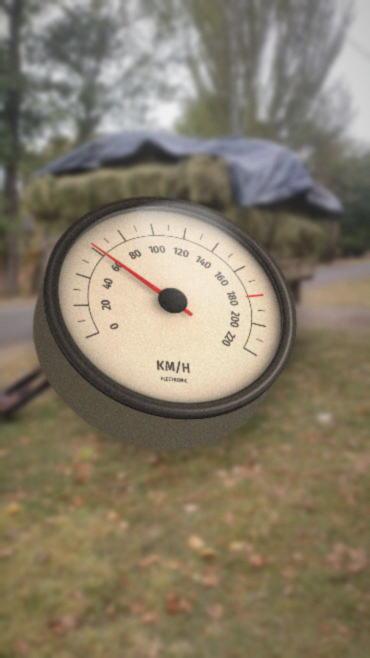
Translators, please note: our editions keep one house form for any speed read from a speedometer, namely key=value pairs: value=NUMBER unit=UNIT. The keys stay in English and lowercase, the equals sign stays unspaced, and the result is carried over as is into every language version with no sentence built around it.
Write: value=60 unit=km/h
